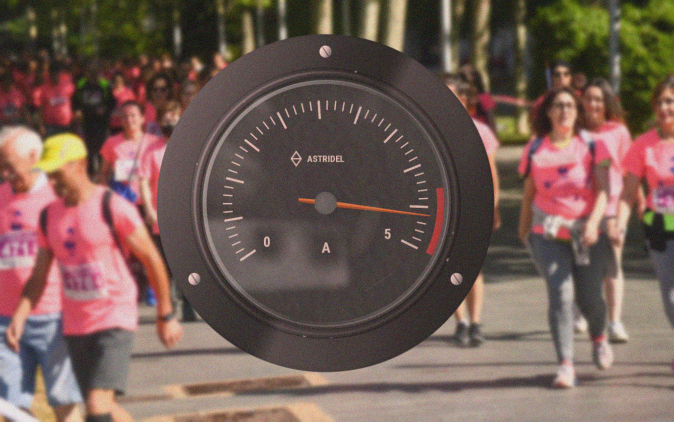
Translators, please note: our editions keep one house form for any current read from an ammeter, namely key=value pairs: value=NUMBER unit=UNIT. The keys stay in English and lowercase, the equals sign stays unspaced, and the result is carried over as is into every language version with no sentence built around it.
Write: value=4.6 unit=A
